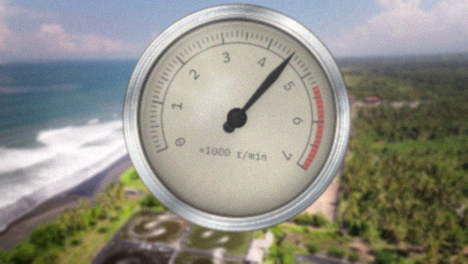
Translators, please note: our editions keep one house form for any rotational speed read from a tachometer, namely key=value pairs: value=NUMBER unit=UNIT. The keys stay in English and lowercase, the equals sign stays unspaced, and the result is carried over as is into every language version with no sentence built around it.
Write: value=4500 unit=rpm
